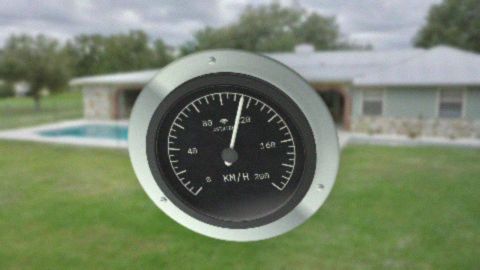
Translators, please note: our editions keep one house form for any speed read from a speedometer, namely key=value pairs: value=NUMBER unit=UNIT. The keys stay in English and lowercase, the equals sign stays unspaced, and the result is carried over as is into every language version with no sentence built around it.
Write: value=115 unit=km/h
